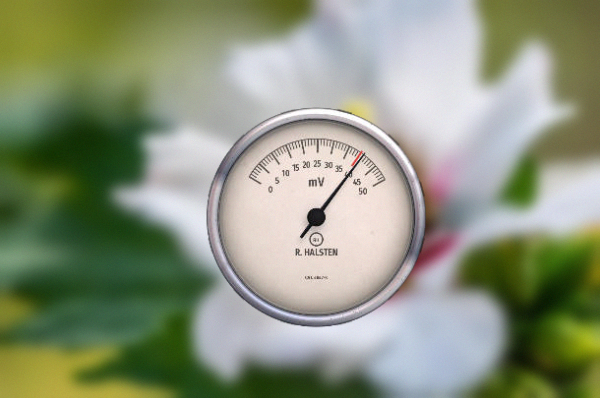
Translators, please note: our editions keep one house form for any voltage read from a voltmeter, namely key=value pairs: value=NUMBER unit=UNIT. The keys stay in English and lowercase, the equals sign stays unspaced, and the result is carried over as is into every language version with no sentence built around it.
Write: value=40 unit=mV
